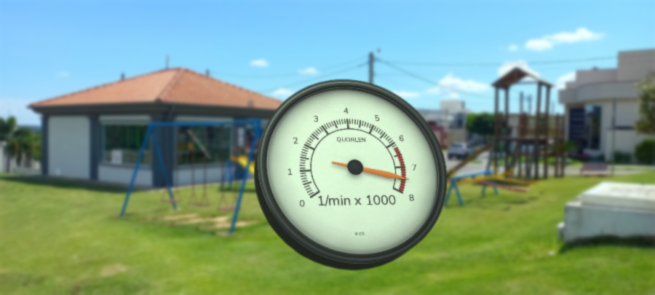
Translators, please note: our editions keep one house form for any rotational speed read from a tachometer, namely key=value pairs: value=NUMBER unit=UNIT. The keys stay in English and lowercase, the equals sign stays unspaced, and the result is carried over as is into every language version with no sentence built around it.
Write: value=7500 unit=rpm
